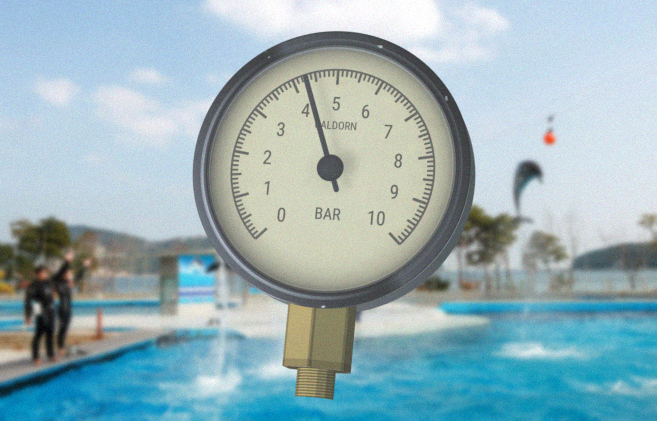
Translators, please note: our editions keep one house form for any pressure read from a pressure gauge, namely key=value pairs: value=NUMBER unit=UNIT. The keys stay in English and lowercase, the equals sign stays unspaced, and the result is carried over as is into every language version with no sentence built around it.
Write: value=4.3 unit=bar
